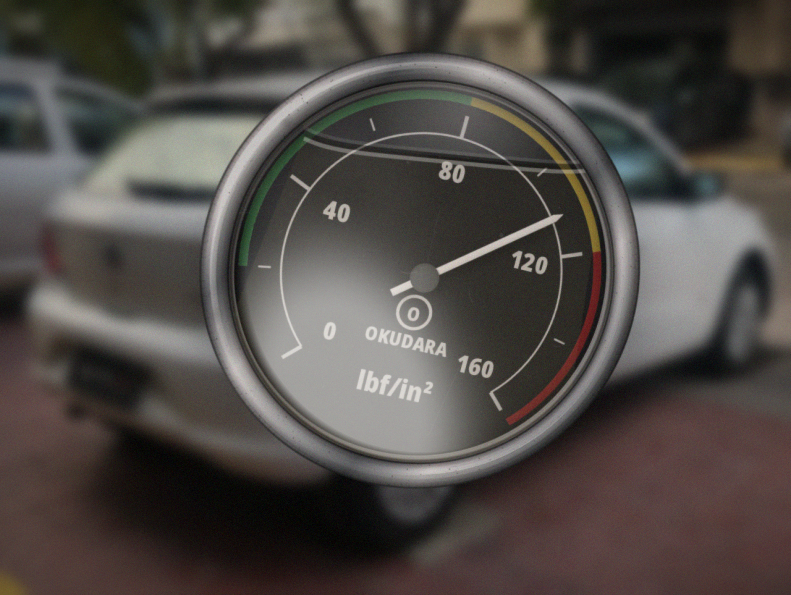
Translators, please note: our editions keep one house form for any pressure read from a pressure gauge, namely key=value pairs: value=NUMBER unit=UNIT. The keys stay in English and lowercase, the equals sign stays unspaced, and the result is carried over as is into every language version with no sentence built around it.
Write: value=110 unit=psi
